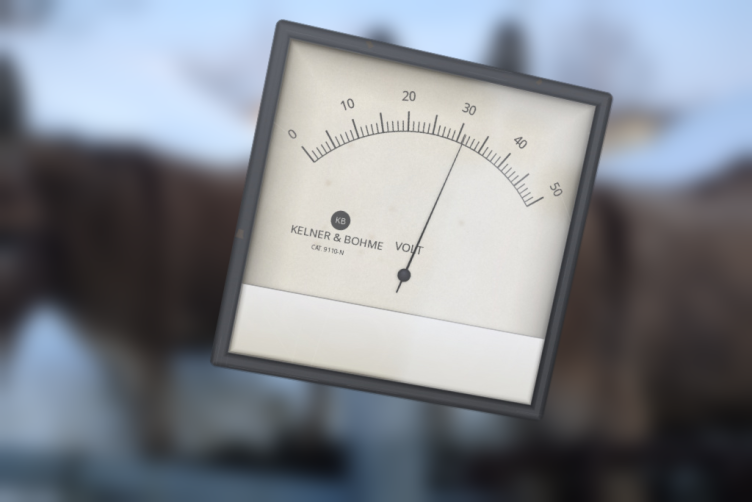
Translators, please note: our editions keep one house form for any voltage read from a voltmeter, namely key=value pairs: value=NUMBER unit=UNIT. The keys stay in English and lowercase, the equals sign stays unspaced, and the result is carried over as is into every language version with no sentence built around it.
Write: value=31 unit=V
